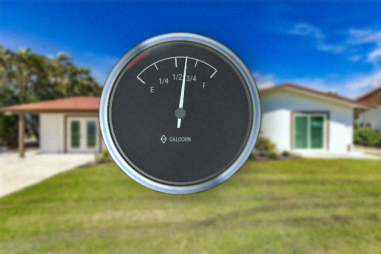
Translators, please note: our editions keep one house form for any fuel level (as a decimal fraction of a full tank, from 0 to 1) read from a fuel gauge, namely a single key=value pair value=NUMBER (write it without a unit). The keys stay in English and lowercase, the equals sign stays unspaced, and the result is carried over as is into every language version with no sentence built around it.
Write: value=0.625
